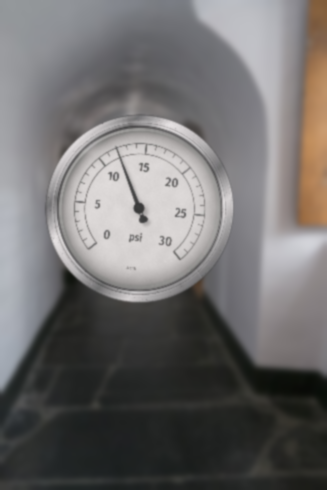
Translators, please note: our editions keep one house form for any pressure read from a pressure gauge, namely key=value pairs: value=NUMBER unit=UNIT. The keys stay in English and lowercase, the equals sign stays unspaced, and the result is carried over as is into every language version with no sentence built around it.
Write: value=12 unit=psi
